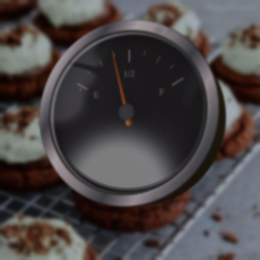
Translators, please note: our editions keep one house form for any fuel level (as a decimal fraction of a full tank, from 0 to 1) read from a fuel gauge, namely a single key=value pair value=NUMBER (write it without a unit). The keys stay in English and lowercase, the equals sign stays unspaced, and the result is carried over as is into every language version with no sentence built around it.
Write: value=0.375
